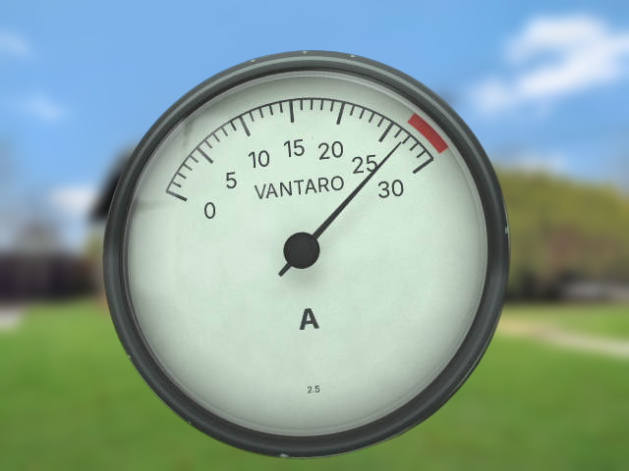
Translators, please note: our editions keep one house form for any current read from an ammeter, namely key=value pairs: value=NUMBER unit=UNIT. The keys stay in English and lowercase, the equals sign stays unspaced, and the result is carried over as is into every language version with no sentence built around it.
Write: value=27 unit=A
